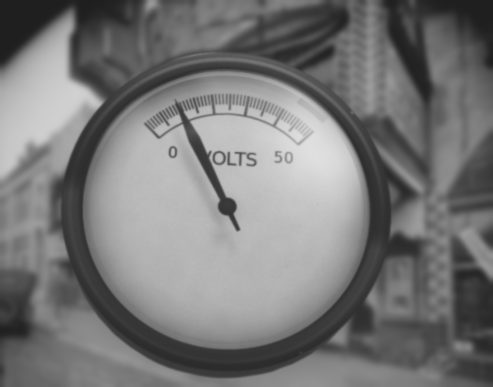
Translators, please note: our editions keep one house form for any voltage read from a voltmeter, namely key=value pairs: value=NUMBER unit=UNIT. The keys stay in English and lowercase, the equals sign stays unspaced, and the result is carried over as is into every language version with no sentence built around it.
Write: value=10 unit=V
